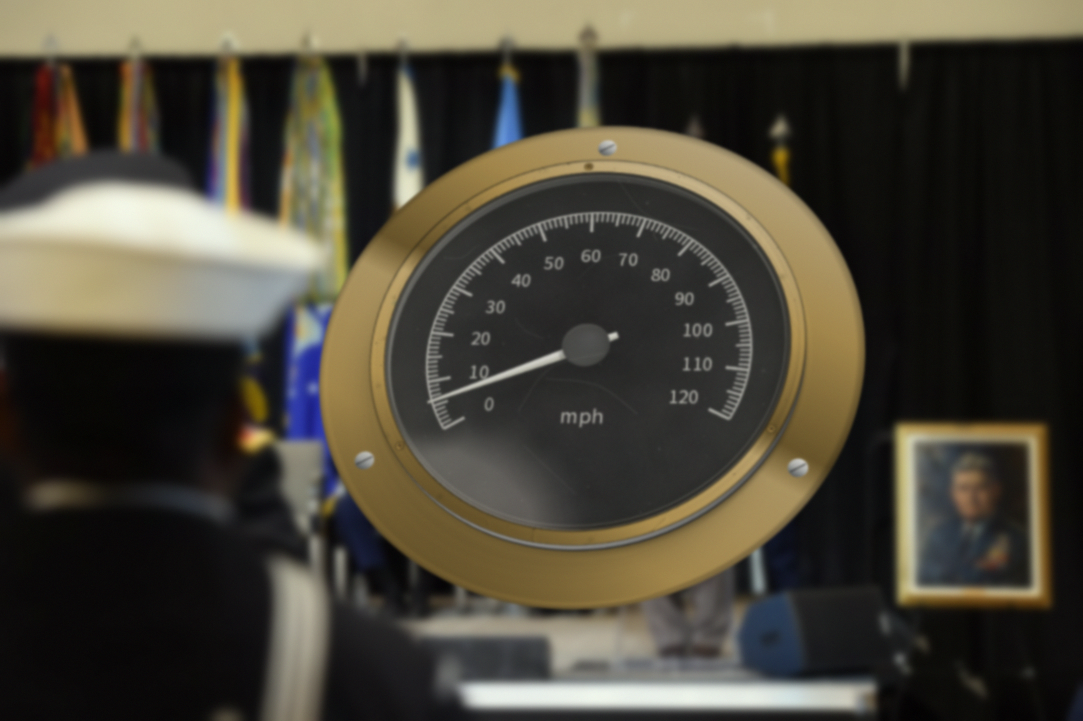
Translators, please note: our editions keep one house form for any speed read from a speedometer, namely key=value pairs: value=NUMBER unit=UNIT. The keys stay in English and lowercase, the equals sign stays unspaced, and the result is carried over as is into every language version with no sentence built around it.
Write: value=5 unit=mph
